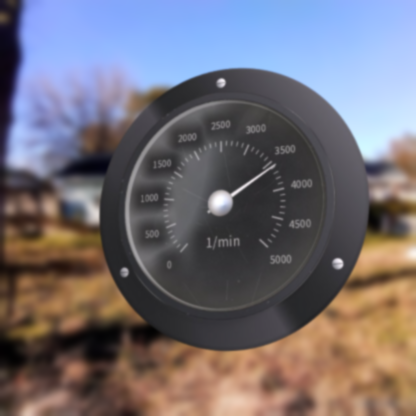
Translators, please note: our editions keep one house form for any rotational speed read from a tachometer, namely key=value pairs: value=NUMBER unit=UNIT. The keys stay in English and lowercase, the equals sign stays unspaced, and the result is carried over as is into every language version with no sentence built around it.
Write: value=3600 unit=rpm
